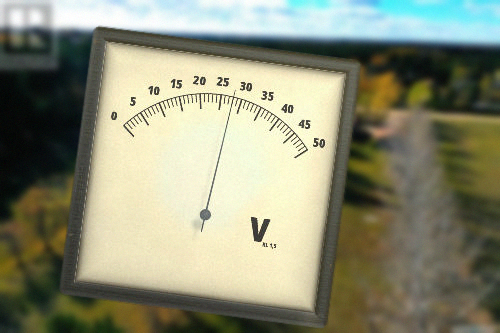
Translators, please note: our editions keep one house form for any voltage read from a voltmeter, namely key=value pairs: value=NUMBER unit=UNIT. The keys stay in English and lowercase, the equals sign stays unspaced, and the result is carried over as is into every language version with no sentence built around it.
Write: value=28 unit=V
